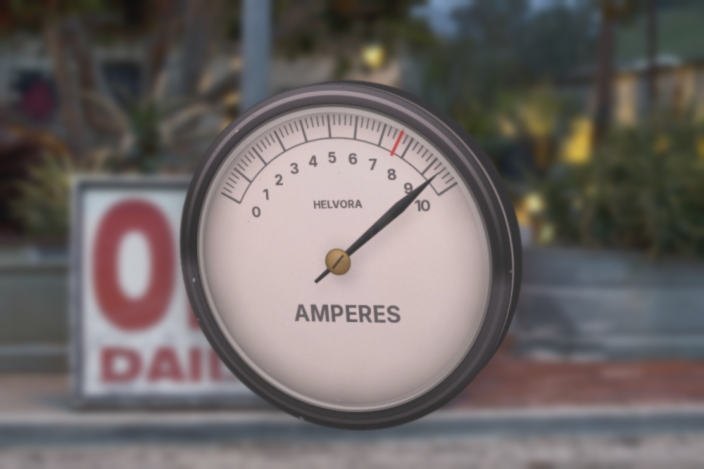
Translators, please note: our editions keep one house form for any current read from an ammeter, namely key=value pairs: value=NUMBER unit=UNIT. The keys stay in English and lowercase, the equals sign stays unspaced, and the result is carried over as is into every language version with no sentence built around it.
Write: value=9.4 unit=A
